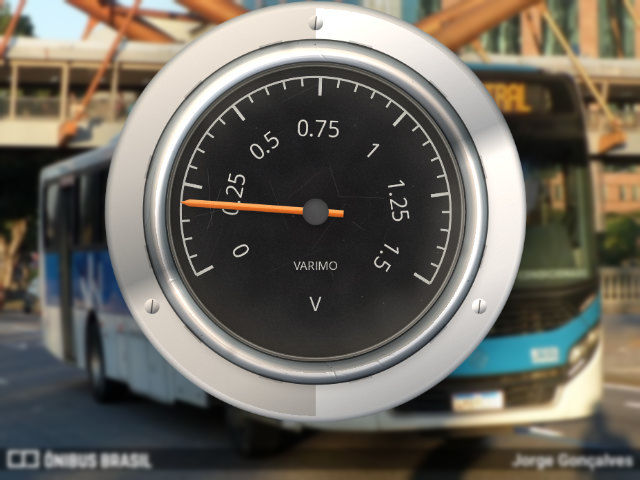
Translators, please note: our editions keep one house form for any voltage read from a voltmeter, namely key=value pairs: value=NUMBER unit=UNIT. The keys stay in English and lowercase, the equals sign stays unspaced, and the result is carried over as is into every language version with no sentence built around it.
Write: value=0.2 unit=V
